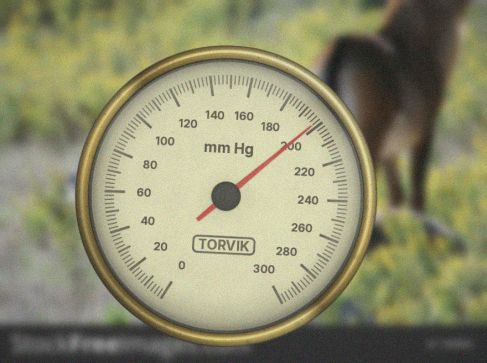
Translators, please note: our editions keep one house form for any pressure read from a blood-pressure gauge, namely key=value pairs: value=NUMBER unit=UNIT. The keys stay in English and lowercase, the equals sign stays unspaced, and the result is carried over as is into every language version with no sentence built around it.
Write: value=198 unit=mmHg
